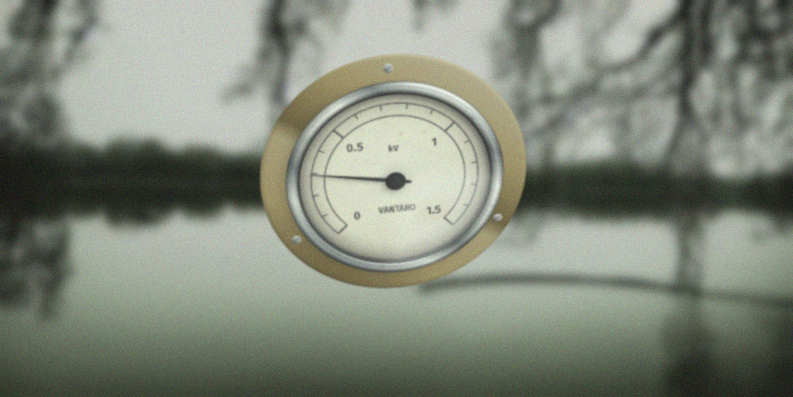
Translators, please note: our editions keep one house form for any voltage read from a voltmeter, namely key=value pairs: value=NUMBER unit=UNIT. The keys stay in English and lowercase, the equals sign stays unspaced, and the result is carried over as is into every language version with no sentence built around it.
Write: value=0.3 unit=kV
